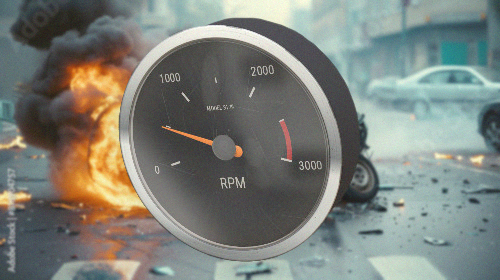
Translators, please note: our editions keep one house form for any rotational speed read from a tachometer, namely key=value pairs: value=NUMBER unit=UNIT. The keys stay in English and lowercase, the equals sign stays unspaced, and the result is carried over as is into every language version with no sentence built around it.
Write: value=500 unit=rpm
